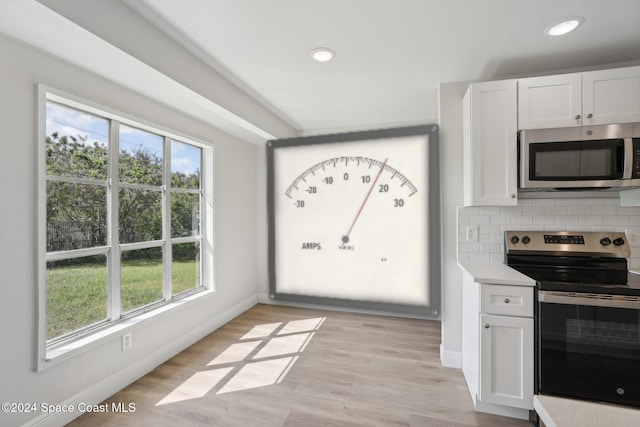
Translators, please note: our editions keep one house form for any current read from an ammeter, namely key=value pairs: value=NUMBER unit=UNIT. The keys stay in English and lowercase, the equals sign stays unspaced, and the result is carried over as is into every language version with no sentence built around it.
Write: value=15 unit=A
